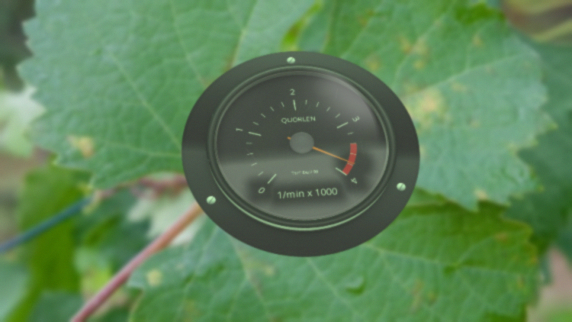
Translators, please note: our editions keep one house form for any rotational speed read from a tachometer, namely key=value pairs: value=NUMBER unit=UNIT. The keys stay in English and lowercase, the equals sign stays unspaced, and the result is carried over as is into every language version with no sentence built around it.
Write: value=3800 unit=rpm
